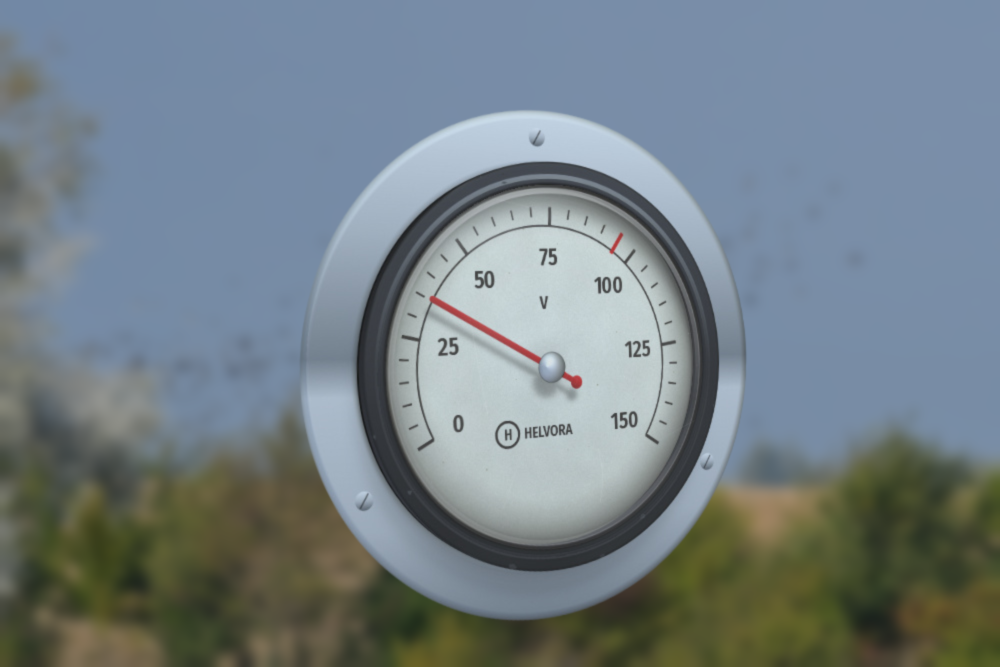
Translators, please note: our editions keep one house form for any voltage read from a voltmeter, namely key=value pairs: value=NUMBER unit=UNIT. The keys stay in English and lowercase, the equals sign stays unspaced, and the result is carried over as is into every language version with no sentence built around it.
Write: value=35 unit=V
